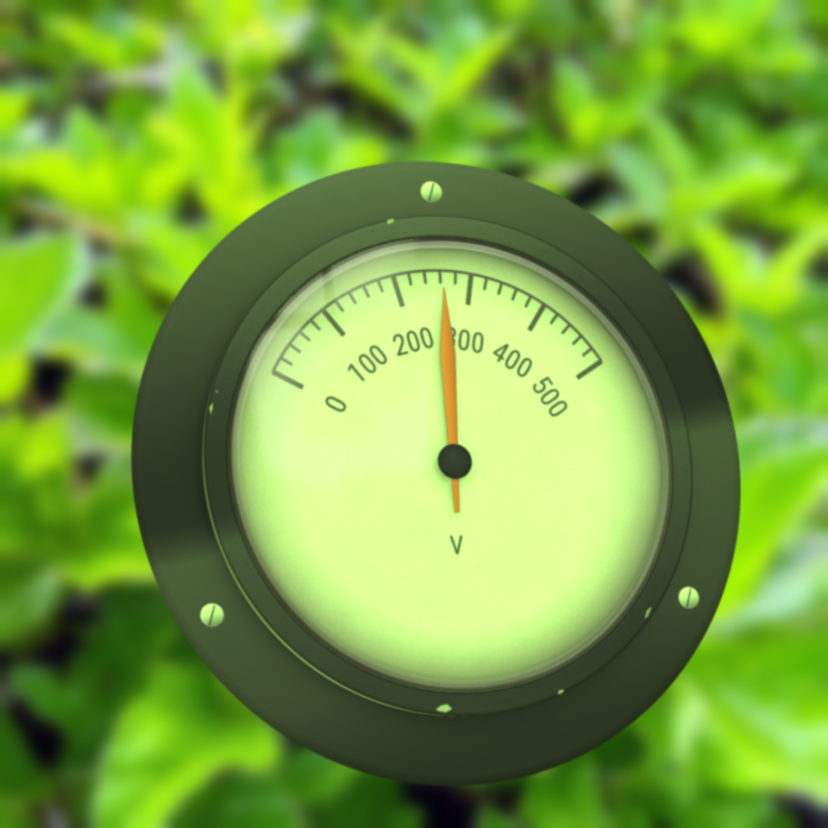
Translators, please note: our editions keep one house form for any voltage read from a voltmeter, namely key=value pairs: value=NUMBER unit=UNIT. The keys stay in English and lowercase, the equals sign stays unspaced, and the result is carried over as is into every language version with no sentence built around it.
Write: value=260 unit=V
